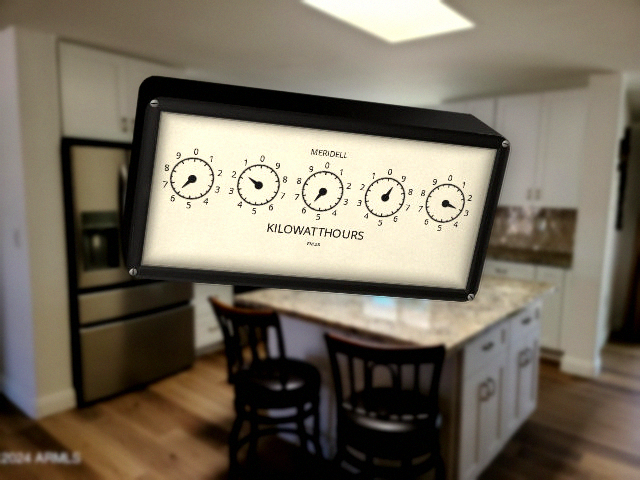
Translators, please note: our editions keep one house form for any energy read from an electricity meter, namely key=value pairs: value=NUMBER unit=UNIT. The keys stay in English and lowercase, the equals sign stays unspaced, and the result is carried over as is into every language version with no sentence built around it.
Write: value=61593 unit=kWh
